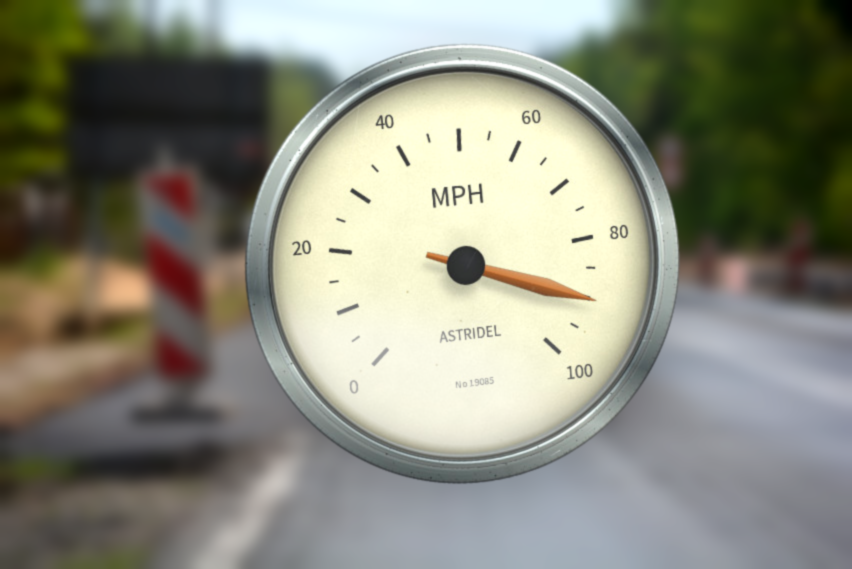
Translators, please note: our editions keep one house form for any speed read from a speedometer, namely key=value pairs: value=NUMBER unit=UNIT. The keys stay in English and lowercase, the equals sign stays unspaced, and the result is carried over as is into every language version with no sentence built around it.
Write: value=90 unit=mph
